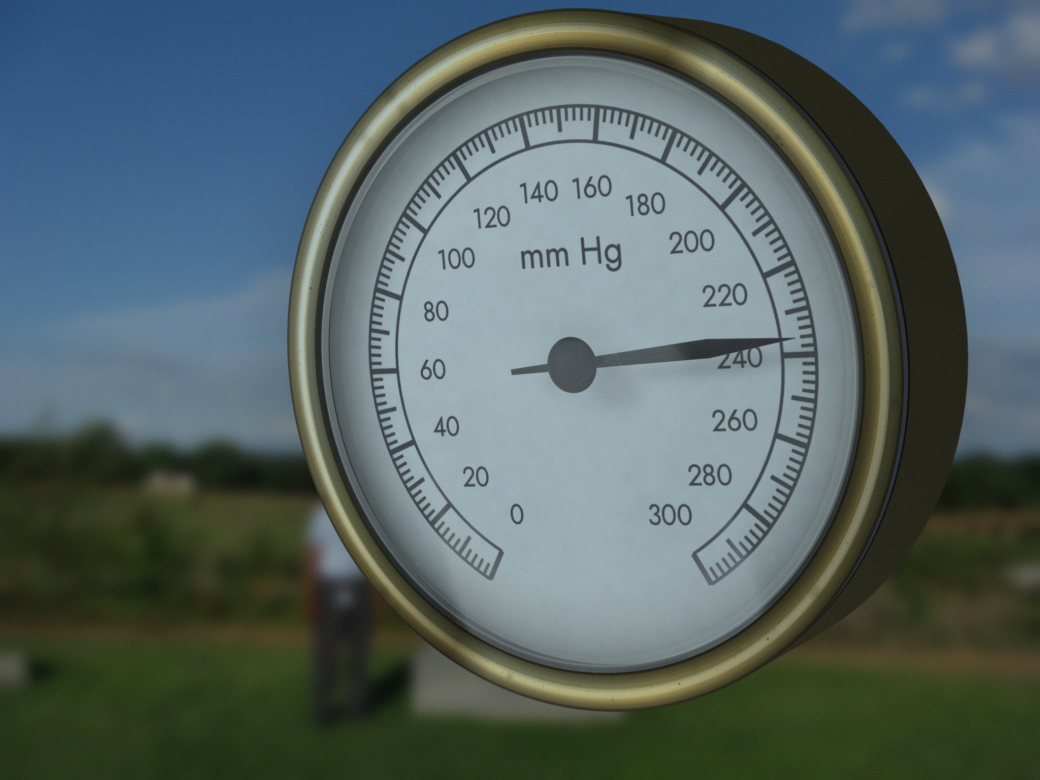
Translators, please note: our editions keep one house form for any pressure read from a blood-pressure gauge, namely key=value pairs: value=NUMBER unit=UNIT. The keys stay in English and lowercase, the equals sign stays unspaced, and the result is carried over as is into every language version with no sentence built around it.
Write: value=236 unit=mmHg
